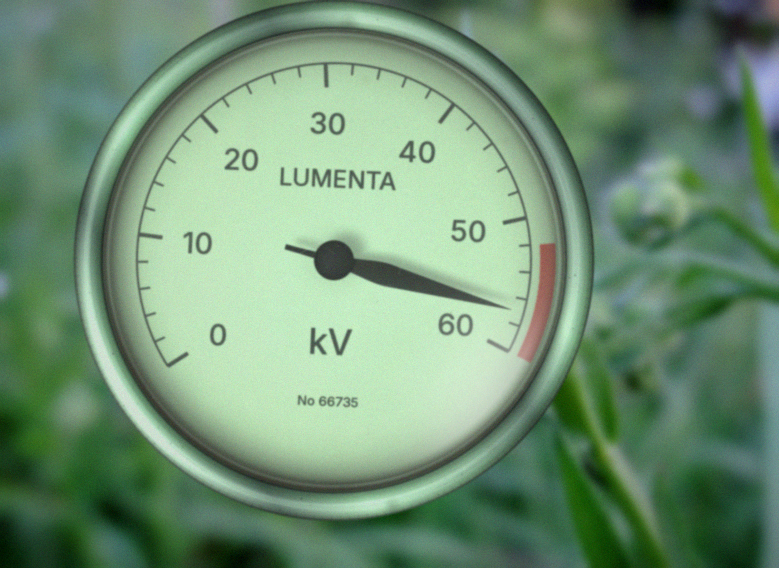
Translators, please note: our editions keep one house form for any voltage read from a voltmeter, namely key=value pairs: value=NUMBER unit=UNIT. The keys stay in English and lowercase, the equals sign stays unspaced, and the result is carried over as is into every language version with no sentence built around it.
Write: value=57 unit=kV
